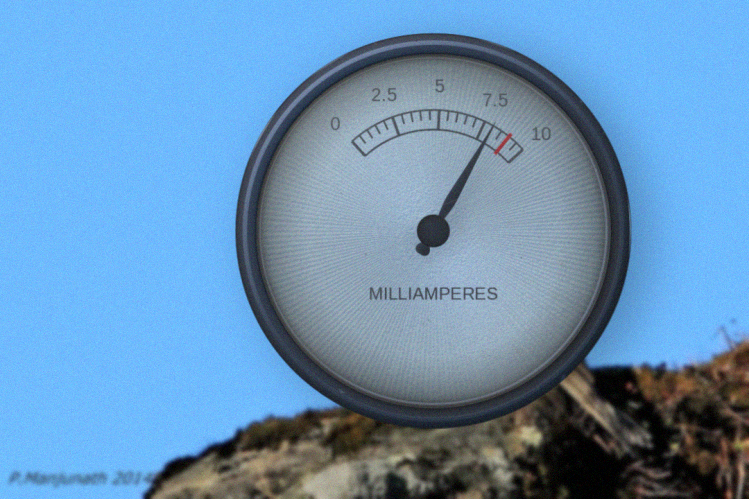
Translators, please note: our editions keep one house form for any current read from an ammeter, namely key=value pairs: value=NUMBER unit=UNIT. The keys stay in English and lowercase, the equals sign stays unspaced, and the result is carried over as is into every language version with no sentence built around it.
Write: value=8 unit=mA
